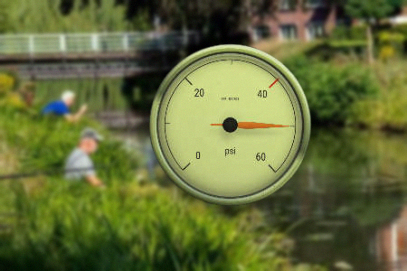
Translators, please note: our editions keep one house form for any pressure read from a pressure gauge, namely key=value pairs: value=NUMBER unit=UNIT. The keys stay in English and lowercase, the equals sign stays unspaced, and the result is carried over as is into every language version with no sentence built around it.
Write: value=50 unit=psi
